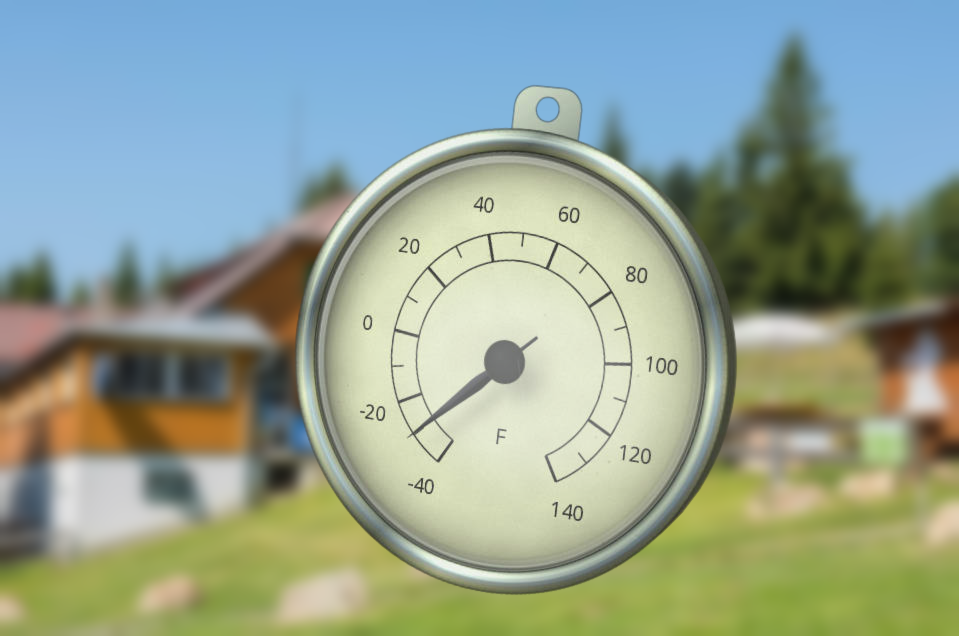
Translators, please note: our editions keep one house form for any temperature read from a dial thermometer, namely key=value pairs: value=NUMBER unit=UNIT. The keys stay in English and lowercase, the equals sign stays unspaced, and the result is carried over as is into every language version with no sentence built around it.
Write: value=-30 unit=°F
